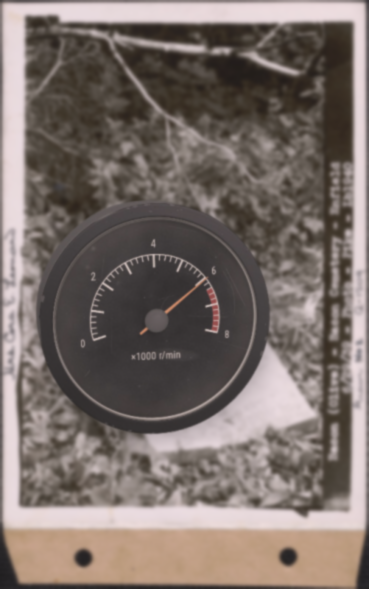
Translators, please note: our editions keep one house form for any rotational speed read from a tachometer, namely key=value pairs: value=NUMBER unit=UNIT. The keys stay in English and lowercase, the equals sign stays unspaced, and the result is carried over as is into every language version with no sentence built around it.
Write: value=6000 unit=rpm
